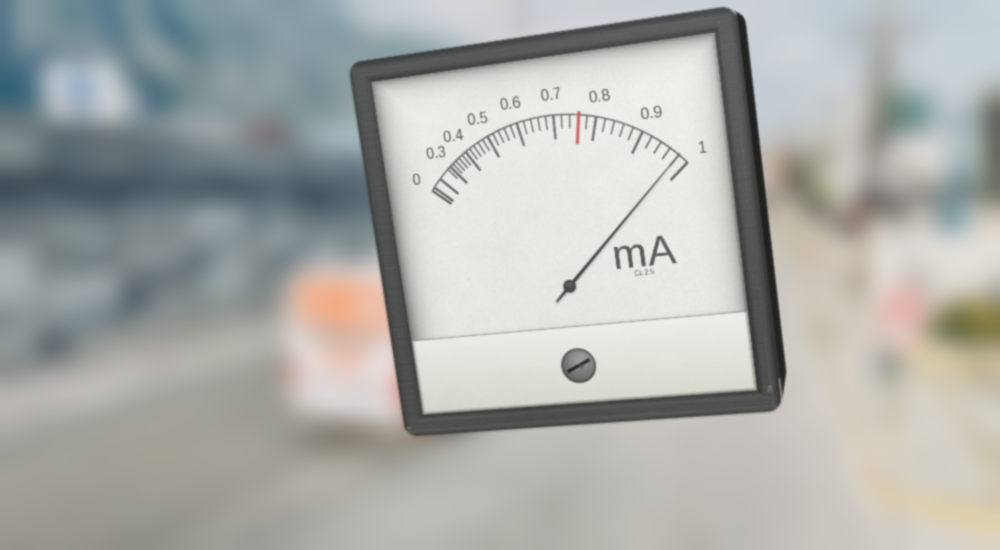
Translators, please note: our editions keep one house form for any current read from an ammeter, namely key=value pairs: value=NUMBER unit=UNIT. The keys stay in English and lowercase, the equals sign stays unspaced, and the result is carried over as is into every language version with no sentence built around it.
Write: value=0.98 unit=mA
